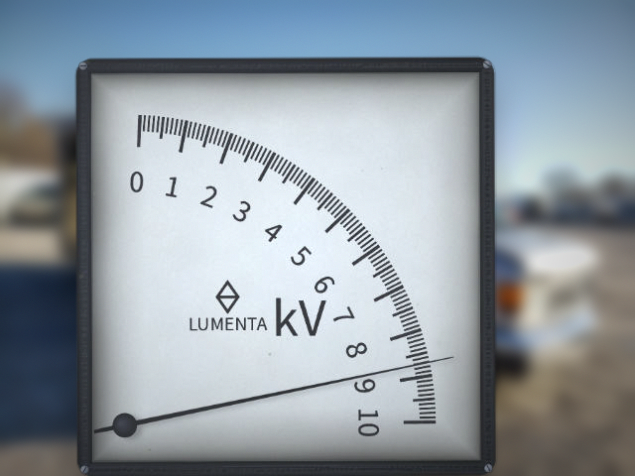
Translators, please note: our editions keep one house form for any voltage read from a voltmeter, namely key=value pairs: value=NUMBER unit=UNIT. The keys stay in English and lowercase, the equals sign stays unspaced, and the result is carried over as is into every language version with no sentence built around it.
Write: value=8.7 unit=kV
